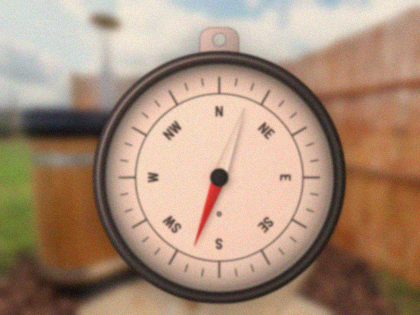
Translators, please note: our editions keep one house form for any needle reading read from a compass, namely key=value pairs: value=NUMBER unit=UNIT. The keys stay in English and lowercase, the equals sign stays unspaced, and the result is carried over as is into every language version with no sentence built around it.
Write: value=200 unit=°
